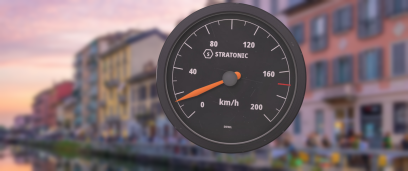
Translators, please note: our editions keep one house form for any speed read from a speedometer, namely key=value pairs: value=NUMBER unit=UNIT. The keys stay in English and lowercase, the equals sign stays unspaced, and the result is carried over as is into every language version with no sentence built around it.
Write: value=15 unit=km/h
